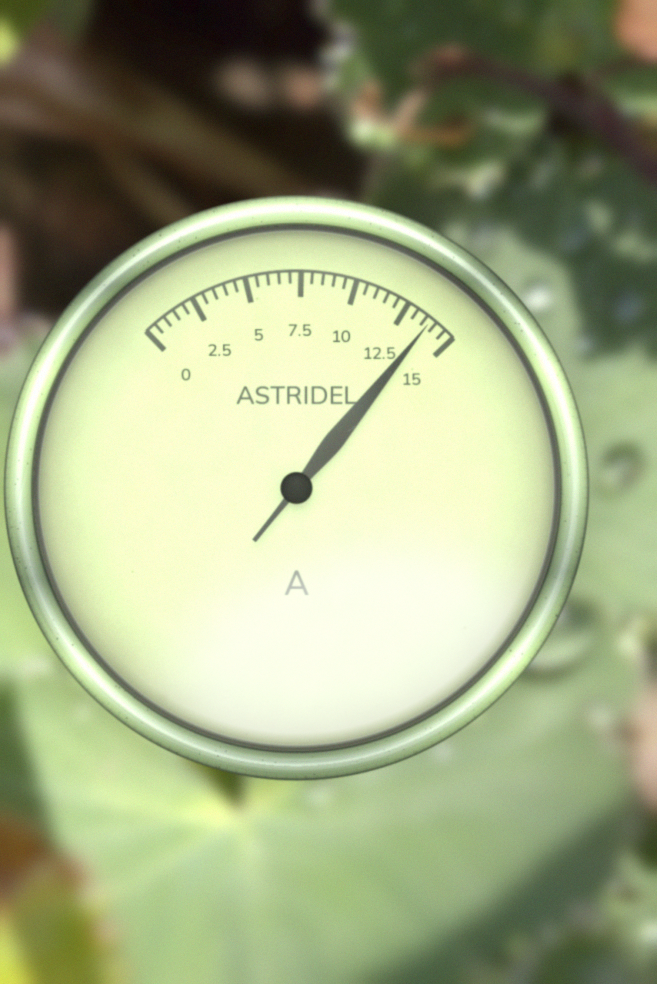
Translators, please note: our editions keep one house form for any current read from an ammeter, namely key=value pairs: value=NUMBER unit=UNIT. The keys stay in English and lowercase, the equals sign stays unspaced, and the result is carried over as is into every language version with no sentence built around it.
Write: value=13.75 unit=A
